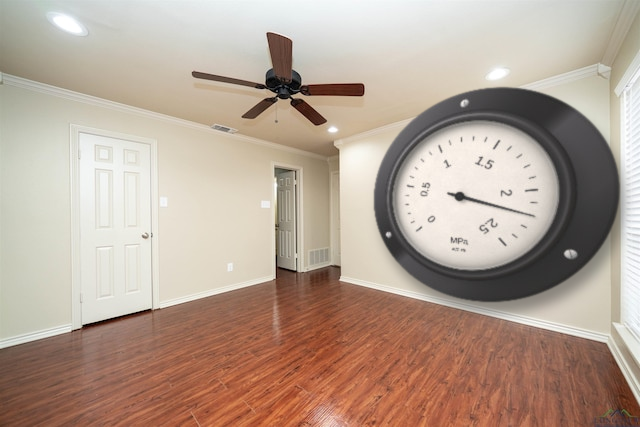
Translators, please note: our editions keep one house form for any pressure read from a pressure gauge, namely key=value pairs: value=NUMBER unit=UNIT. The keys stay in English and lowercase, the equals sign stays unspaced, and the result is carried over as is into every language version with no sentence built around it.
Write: value=2.2 unit=MPa
